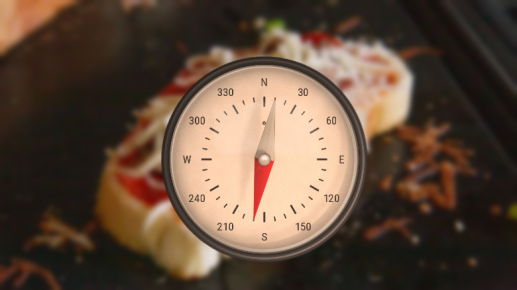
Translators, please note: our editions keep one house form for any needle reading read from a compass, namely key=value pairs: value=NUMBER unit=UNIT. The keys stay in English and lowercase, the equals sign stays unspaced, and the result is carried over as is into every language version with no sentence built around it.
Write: value=190 unit=°
